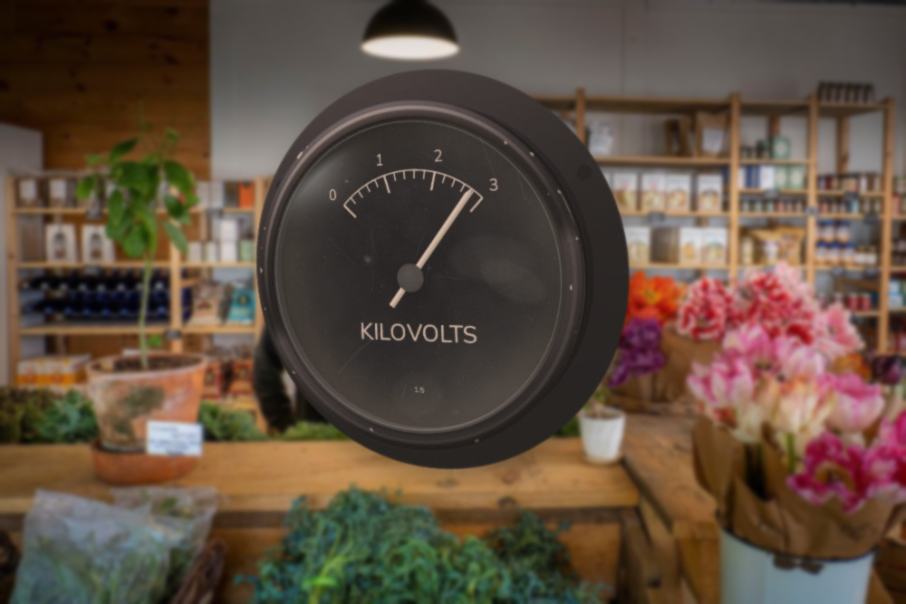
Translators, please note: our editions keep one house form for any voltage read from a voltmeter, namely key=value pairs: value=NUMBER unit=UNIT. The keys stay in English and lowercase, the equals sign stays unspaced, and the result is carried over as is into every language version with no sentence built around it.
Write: value=2.8 unit=kV
